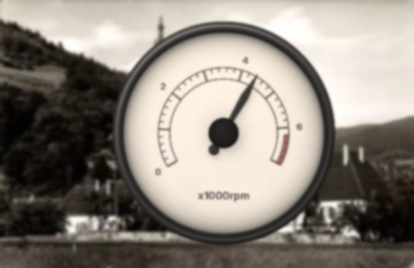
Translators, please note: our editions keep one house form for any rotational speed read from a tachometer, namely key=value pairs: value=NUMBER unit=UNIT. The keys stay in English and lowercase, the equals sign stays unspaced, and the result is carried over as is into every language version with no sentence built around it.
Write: value=4400 unit=rpm
